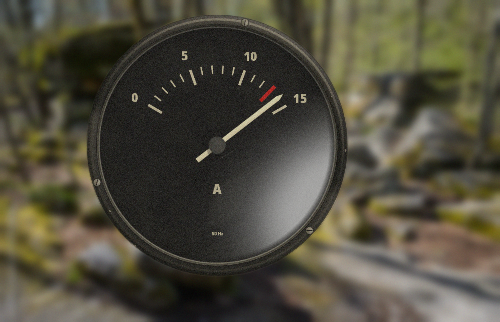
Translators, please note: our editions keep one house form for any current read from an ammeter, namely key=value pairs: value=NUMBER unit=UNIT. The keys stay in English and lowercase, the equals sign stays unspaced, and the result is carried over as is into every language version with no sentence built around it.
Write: value=14 unit=A
